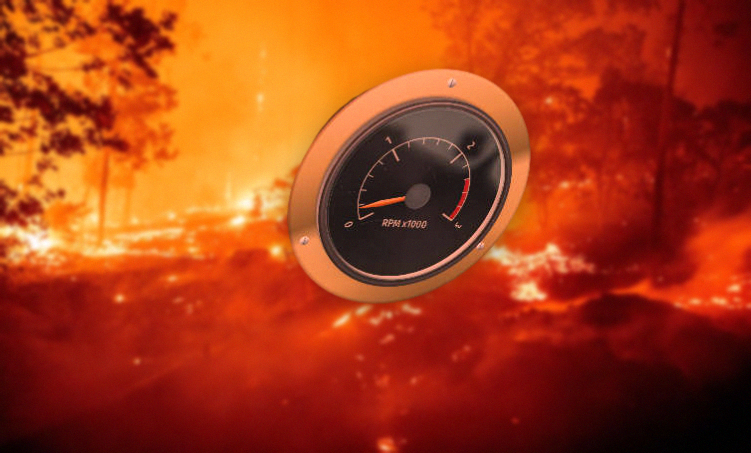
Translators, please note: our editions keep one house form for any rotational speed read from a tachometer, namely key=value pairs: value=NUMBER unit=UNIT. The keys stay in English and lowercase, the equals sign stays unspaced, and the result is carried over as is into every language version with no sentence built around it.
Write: value=200 unit=rpm
